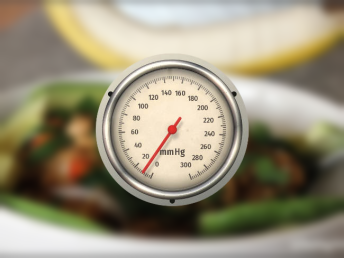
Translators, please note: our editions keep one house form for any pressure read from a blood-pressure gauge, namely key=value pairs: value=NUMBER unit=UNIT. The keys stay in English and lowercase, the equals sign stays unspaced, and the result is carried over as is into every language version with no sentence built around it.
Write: value=10 unit=mmHg
